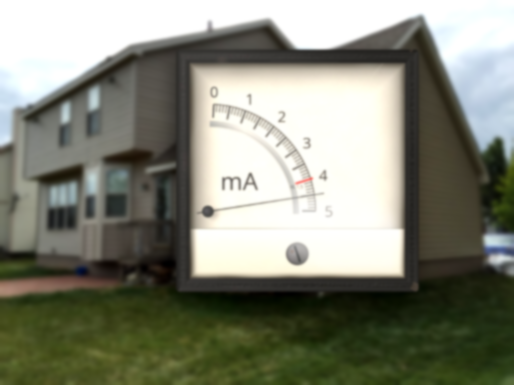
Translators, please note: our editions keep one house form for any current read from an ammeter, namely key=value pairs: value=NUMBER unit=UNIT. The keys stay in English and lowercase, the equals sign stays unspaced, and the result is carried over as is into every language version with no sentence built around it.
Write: value=4.5 unit=mA
